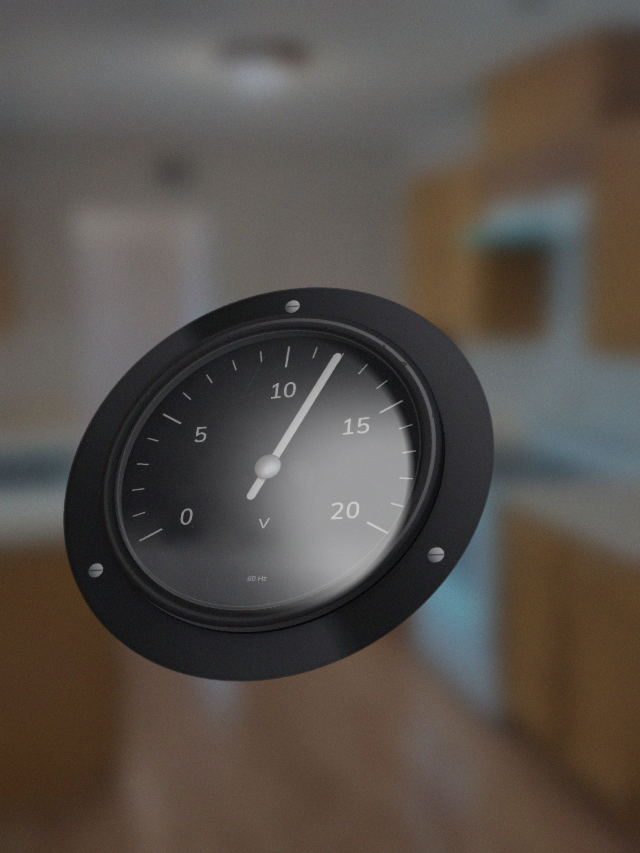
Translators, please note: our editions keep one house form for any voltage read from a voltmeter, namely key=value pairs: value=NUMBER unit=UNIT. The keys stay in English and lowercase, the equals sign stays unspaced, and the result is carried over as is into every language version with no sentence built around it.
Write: value=12 unit=V
